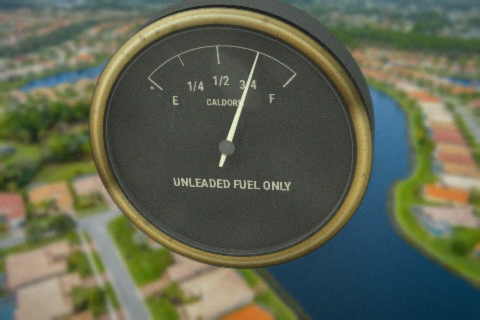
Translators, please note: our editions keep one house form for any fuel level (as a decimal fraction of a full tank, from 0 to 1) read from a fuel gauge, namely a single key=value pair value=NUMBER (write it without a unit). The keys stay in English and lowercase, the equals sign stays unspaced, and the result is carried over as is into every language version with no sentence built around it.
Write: value=0.75
